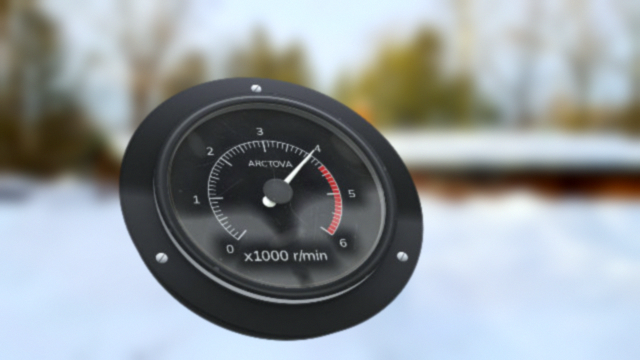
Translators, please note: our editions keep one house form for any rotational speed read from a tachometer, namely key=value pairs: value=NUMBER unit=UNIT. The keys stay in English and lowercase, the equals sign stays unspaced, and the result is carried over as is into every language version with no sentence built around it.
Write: value=4000 unit=rpm
